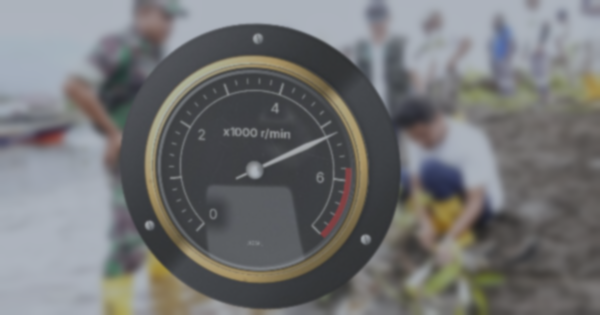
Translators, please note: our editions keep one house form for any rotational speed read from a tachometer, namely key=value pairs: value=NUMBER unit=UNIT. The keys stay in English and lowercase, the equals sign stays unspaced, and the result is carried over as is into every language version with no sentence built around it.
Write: value=5200 unit=rpm
